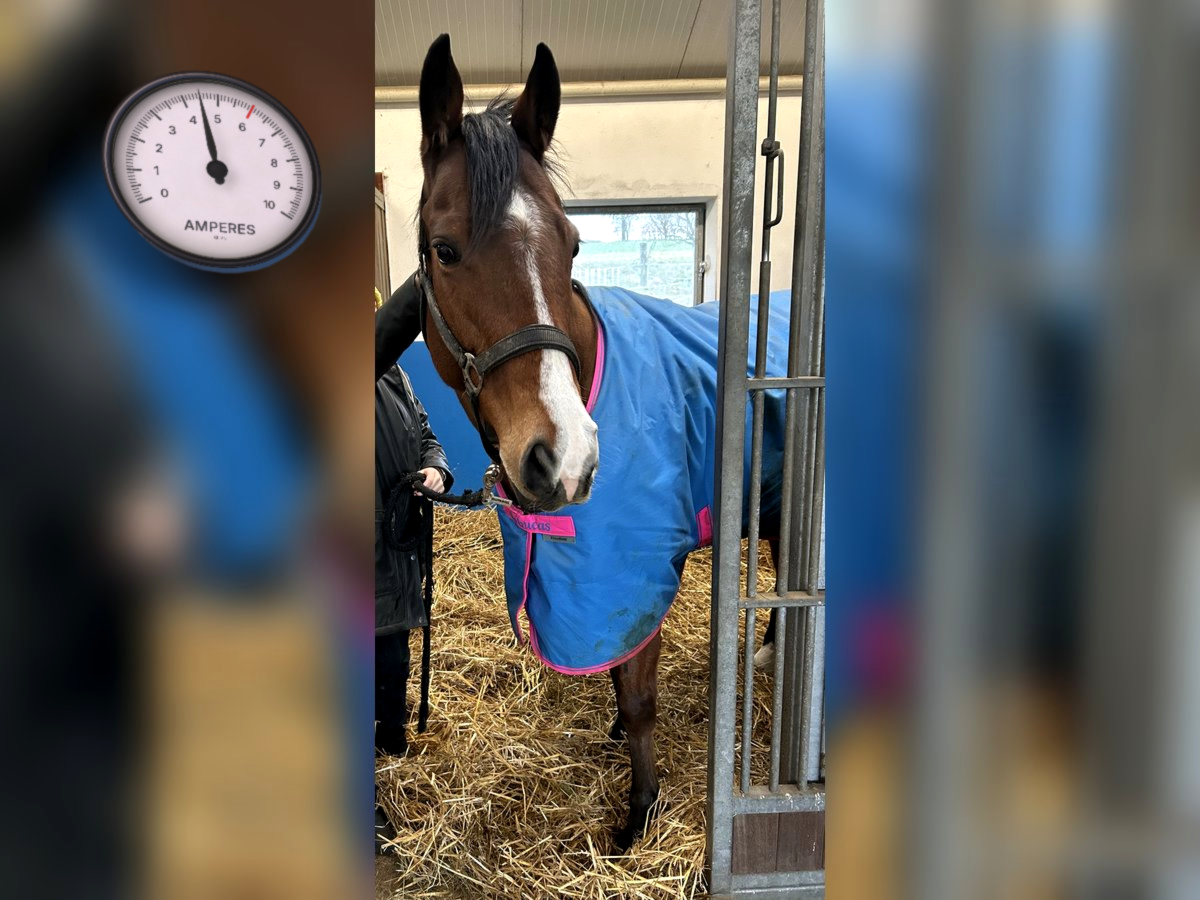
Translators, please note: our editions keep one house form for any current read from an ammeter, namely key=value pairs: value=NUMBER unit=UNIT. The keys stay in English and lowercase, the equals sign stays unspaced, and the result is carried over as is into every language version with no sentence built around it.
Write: value=4.5 unit=A
